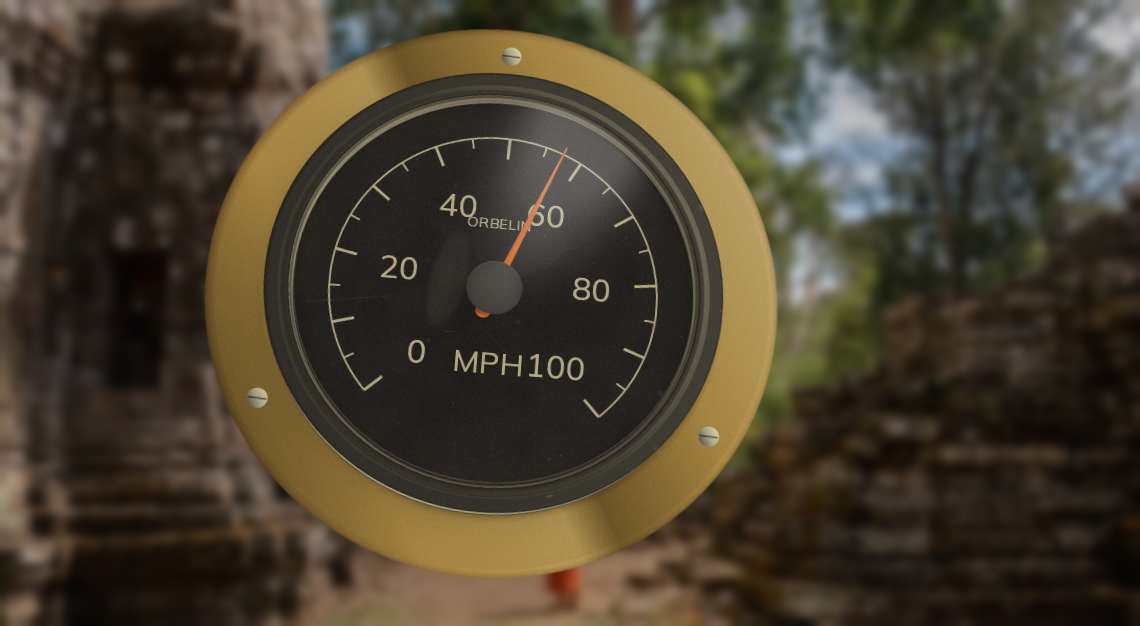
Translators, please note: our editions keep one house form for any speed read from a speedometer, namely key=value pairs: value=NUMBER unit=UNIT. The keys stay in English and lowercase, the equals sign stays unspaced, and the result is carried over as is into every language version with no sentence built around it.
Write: value=57.5 unit=mph
